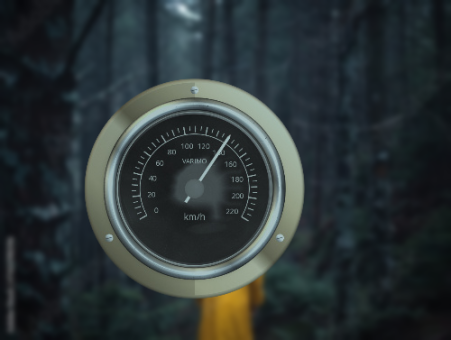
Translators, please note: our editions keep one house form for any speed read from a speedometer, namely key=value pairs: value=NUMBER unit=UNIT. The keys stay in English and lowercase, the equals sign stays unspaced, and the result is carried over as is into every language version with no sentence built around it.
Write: value=140 unit=km/h
